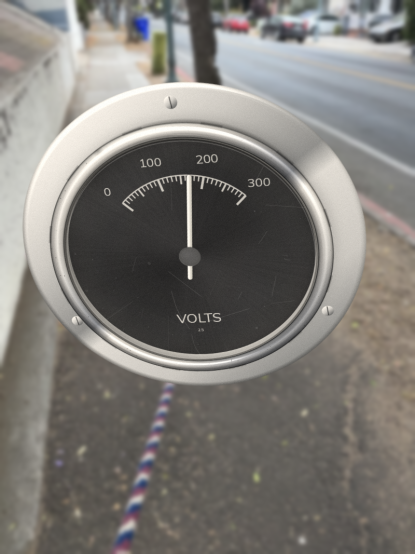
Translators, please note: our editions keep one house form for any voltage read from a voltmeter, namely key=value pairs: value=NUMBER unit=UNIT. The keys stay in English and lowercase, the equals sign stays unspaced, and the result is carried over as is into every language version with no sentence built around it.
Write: value=170 unit=V
